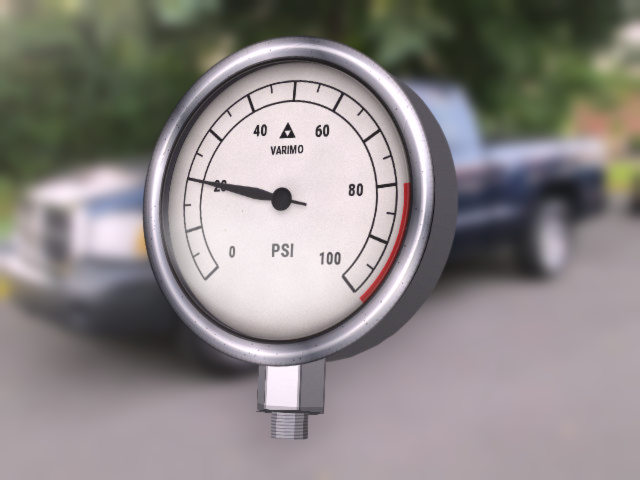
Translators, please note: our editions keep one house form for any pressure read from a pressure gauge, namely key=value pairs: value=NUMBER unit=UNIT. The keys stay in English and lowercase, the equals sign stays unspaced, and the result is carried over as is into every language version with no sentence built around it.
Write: value=20 unit=psi
